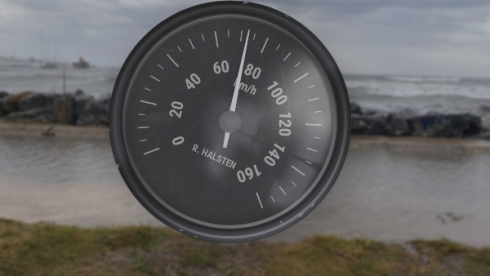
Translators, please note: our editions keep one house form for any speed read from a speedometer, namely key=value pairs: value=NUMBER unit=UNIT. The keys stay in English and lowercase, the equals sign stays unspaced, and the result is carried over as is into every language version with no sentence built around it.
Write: value=72.5 unit=km/h
